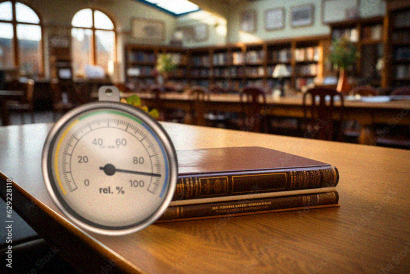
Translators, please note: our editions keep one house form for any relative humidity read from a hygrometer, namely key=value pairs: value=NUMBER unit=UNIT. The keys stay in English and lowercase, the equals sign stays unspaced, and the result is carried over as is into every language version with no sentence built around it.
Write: value=90 unit=%
